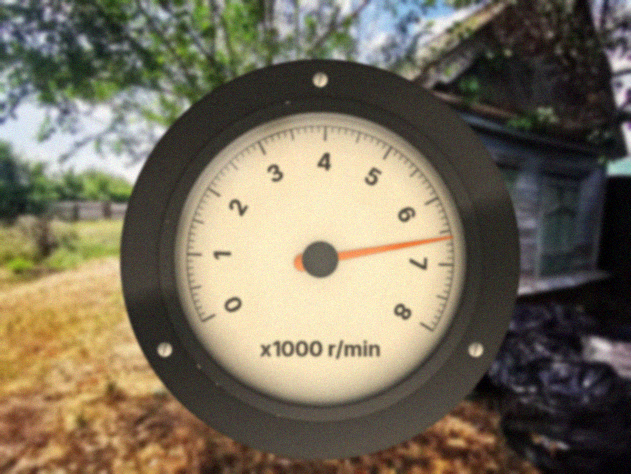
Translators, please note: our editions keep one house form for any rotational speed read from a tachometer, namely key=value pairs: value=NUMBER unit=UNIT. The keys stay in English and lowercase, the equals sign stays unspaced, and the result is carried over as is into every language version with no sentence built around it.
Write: value=6600 unit=rpm
